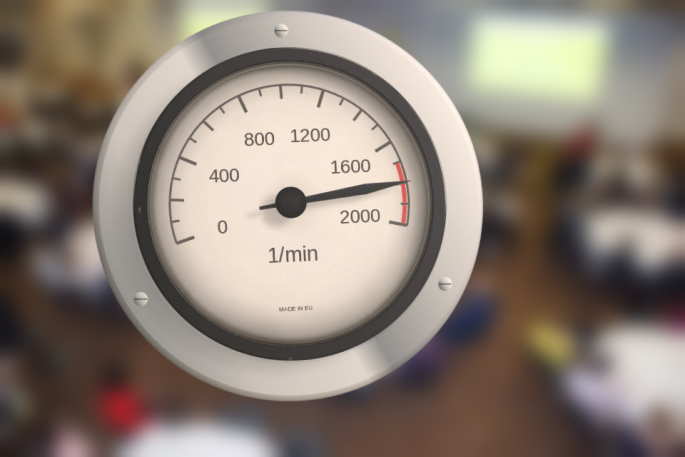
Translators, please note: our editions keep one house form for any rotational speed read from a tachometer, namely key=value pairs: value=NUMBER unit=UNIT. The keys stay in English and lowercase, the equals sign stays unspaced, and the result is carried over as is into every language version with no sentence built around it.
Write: value=1800 unit=rpm
